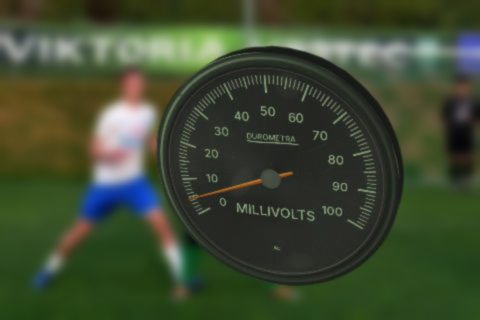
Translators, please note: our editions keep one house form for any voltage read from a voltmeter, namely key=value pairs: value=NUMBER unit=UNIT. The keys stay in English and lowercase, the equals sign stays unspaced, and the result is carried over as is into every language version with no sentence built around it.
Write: value=5 unit=mV
